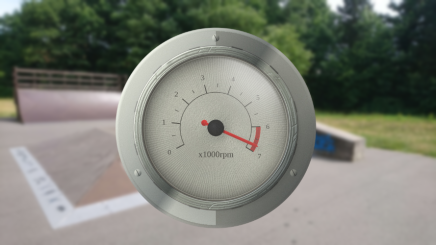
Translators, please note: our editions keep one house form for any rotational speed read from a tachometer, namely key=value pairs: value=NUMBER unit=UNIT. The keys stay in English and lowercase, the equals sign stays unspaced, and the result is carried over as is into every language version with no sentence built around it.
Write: value=6750 unit=rpm
